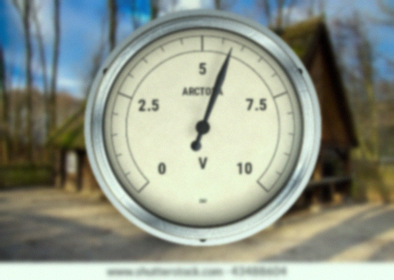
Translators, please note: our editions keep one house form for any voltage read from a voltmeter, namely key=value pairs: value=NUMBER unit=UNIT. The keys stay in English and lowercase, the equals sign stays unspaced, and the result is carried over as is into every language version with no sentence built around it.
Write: value=5.75 unit=V
